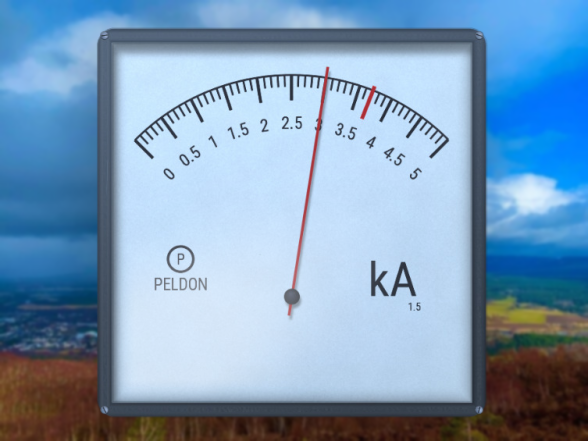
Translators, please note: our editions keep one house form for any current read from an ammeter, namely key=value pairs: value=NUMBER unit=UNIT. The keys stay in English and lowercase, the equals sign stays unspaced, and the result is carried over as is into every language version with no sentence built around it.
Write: value=3 unit=kA
